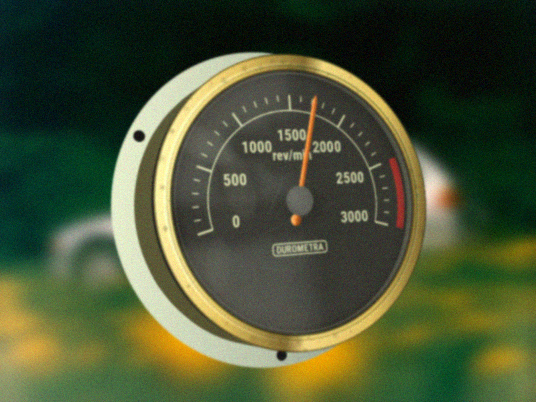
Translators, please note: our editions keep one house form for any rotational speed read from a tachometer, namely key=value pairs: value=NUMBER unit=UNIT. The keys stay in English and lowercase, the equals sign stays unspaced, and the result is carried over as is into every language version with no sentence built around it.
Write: value=1700 unit=rpm
